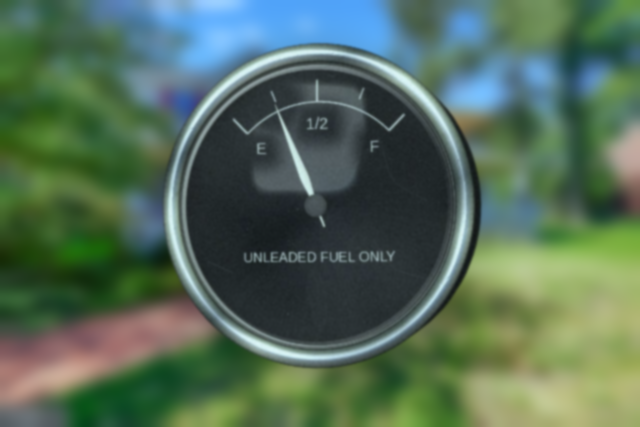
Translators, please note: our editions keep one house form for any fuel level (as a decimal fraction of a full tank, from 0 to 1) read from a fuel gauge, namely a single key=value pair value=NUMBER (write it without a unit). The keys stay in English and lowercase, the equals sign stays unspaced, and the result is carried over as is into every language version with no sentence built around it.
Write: value=0.25
